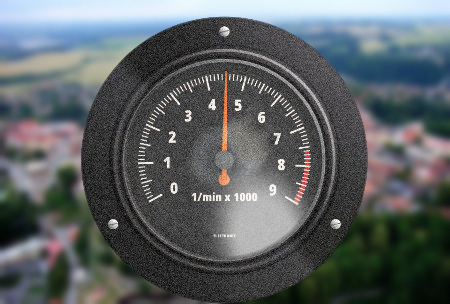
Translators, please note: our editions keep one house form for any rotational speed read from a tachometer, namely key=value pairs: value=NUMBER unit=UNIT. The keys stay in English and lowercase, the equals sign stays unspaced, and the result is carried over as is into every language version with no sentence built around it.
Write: value=4500 unit=rpm
